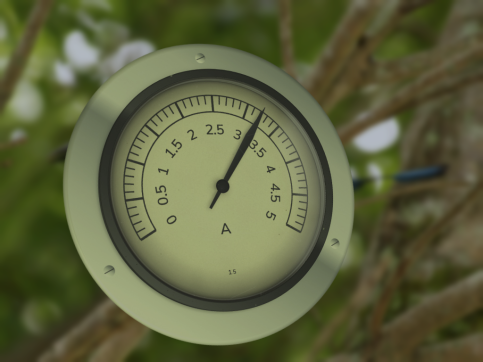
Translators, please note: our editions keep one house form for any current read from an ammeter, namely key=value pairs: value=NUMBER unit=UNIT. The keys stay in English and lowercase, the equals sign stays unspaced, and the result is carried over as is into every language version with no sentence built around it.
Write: value=3.2 unit=A
